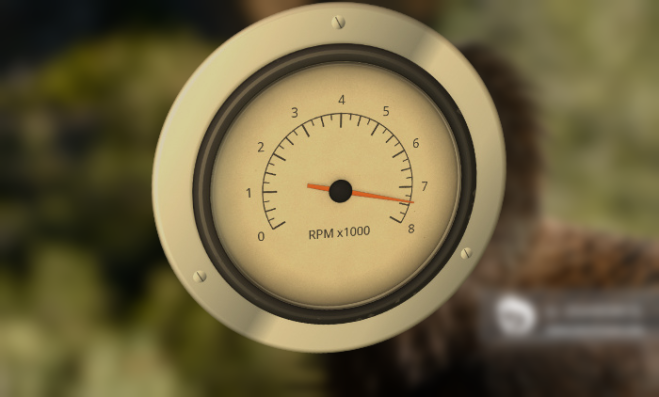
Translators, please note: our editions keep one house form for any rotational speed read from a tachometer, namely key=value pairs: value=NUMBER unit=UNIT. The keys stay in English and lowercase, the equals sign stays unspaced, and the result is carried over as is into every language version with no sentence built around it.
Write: value=7375 unit=rpm
